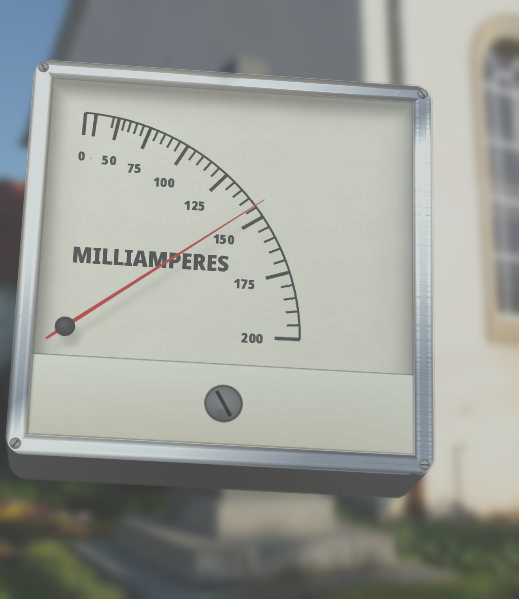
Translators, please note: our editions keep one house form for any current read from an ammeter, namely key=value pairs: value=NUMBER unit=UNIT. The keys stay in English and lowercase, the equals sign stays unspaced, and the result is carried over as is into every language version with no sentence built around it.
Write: value=145 unit=mA
